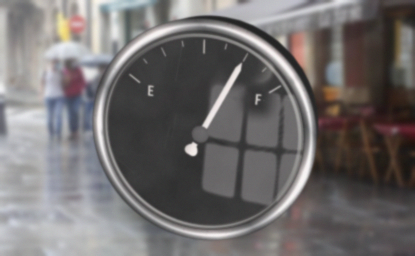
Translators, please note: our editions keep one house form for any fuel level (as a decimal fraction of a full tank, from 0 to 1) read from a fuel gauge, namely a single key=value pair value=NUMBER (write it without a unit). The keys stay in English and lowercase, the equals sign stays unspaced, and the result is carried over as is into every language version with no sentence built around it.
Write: value=0.75
